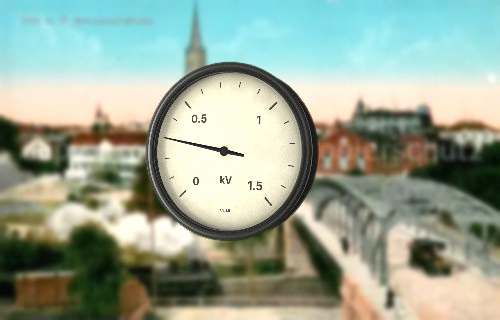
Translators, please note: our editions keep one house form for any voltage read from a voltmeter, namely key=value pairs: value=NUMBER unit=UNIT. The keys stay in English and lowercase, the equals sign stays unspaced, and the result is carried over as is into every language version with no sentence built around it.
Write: value=0.3 unit=kV
